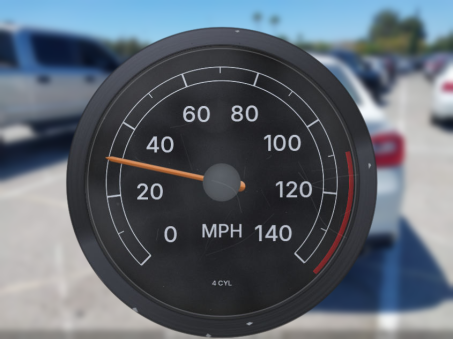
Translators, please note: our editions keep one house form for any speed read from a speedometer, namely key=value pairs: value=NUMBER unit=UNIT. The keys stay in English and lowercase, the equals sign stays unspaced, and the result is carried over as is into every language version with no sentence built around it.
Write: value=30 unit=mph
